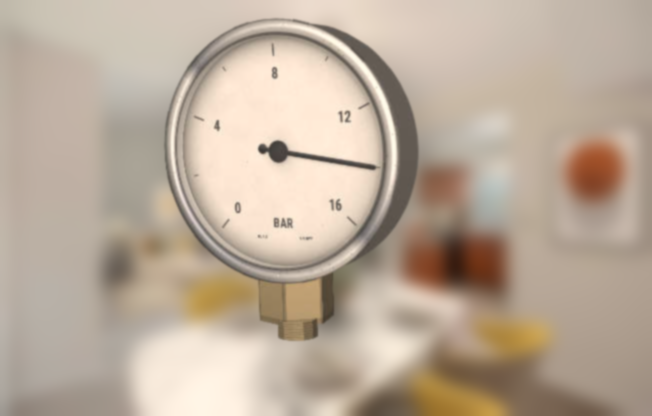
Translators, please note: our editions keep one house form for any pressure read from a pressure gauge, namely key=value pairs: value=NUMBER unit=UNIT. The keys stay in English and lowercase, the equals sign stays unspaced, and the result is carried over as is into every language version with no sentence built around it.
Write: value=14 unit=bar
